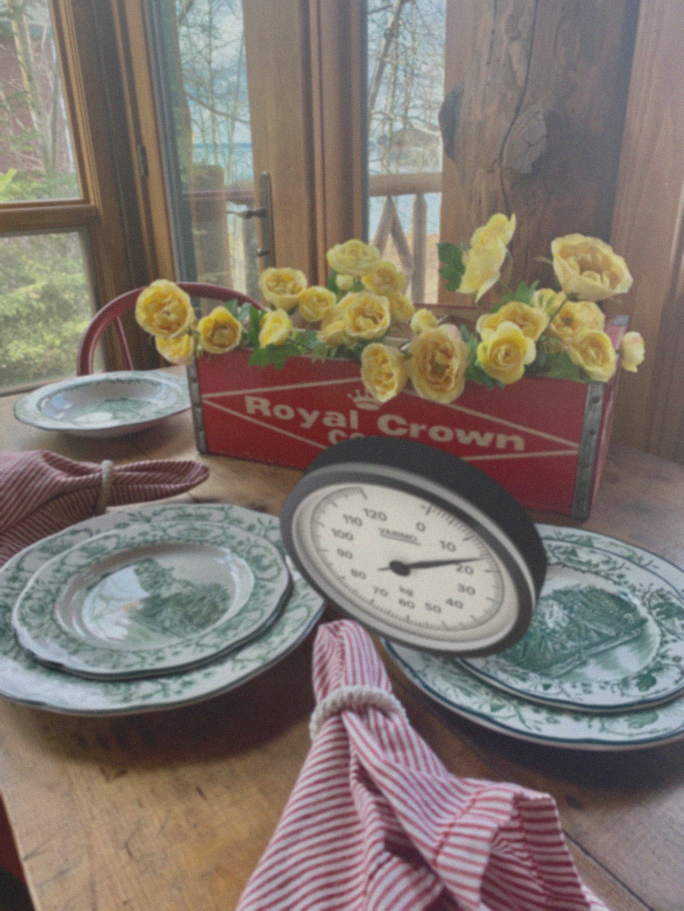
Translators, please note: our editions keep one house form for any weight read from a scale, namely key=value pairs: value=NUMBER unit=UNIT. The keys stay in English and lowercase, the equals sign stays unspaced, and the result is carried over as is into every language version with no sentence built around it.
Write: value=15 unit=kg
